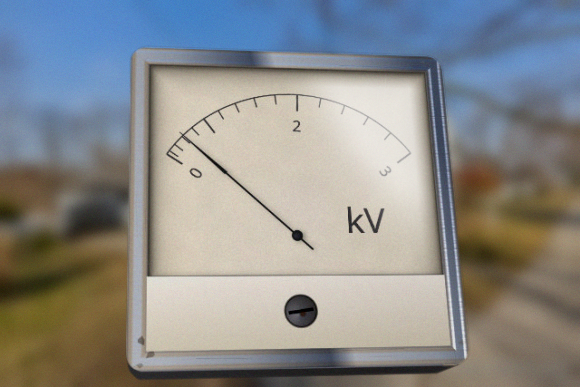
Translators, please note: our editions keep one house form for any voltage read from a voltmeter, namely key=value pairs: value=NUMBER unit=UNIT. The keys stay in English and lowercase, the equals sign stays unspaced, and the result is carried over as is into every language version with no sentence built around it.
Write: value=0.6 unit=kV
